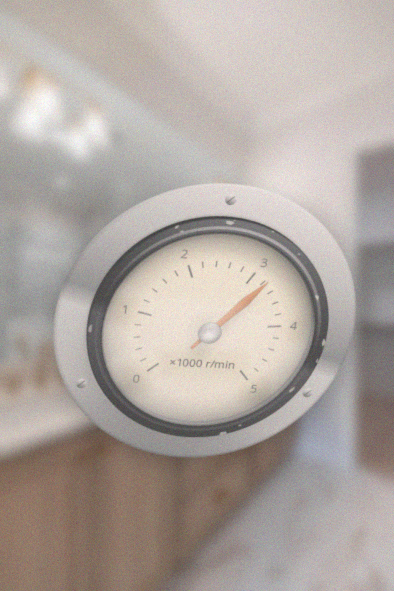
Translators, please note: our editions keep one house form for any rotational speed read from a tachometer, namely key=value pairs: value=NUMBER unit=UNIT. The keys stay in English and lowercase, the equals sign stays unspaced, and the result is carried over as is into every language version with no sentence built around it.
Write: value=3200 unit=rpm
